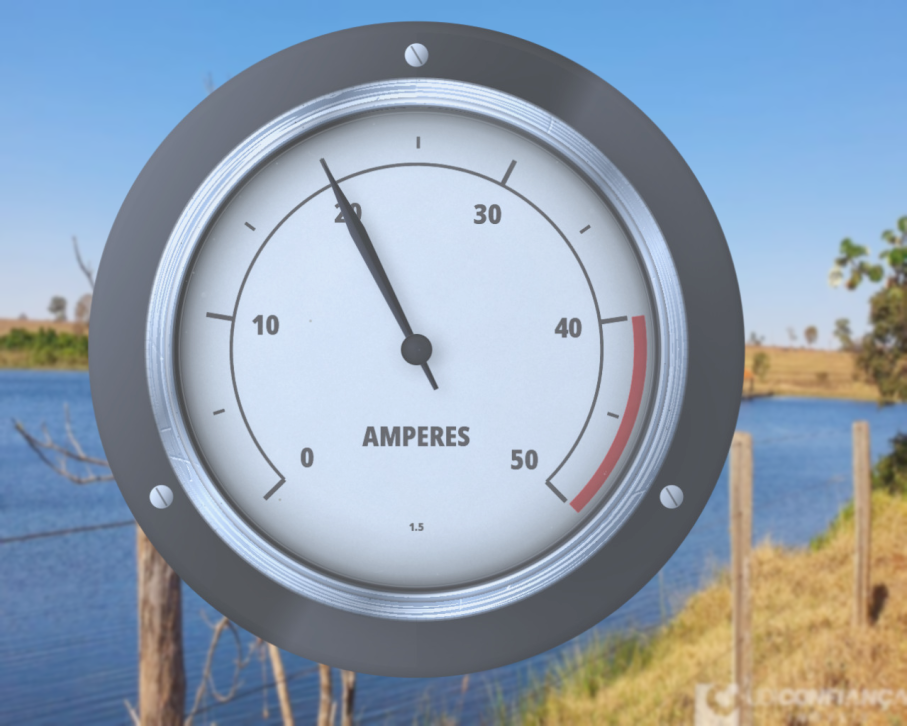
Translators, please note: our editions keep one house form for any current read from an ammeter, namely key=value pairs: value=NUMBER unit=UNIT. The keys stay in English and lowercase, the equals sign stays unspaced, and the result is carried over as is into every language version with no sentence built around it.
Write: value=20 unit=A
